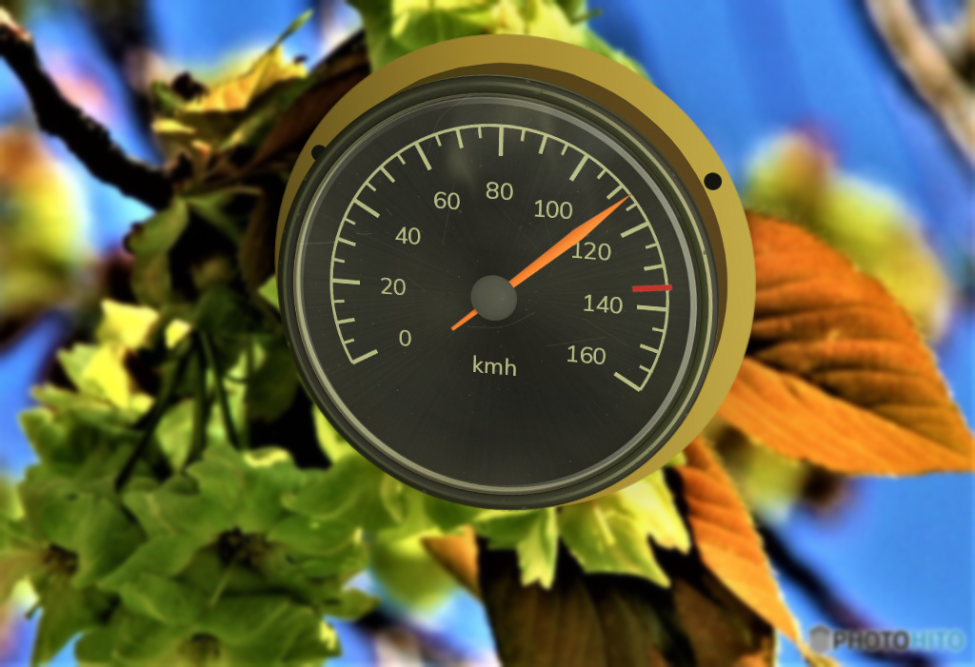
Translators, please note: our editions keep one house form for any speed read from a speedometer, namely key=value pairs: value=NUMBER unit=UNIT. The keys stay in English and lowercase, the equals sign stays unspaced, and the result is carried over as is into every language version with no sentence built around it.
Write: value=112.5 unit=km/h
